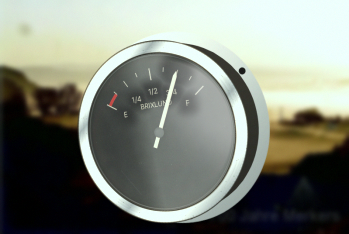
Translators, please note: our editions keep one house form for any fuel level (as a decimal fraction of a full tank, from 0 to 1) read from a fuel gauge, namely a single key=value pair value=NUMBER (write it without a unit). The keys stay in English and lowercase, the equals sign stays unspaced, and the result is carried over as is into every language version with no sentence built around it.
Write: value=0.75
